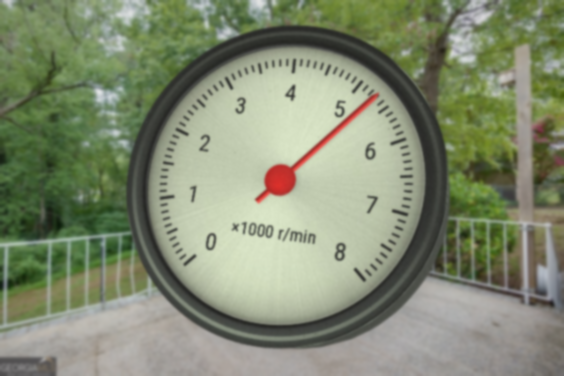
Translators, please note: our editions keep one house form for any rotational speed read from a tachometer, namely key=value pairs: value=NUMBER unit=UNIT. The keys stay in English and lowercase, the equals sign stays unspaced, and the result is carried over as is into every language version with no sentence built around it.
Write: value=5300 unit=rpm
